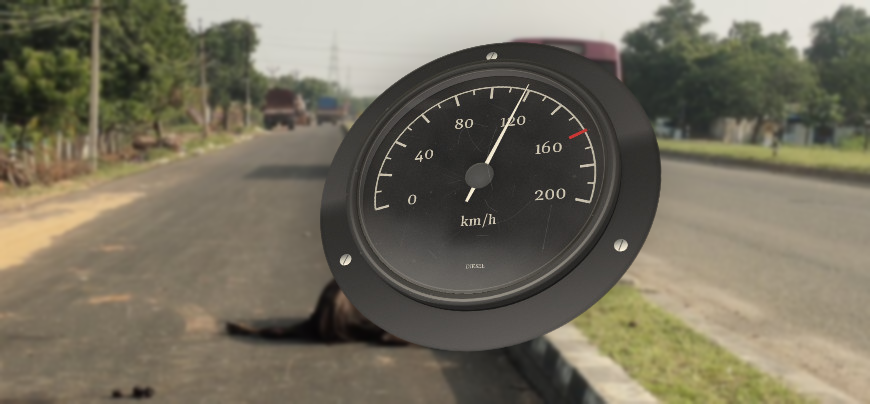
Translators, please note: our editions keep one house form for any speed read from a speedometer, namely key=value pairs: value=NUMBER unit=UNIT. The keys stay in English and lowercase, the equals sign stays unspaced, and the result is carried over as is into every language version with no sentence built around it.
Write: value=120 unit=km/h
